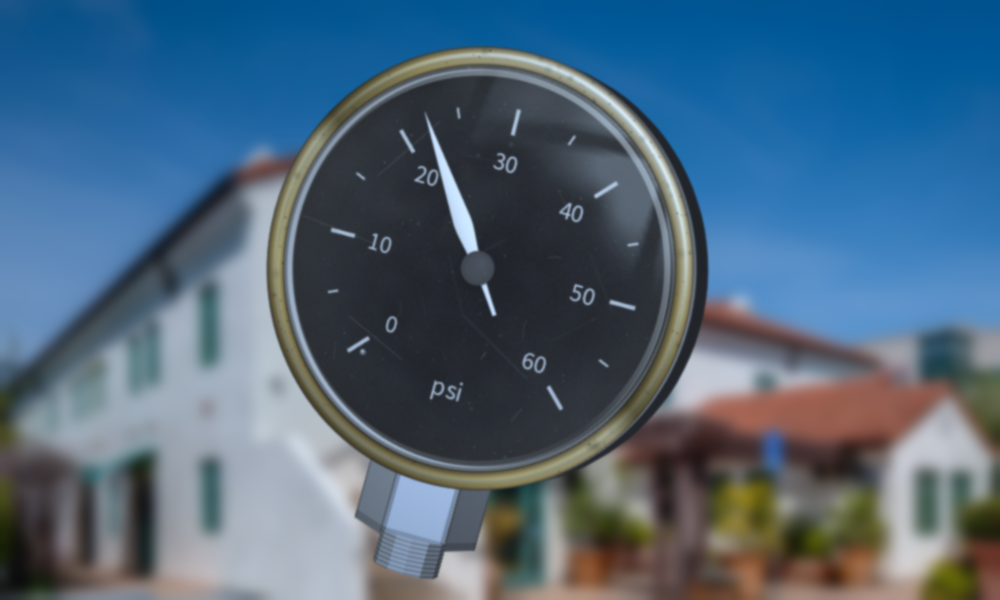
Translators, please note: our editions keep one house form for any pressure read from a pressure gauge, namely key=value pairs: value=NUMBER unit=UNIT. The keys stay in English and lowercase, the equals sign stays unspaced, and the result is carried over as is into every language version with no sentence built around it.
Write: value=22.5 unit=psi
